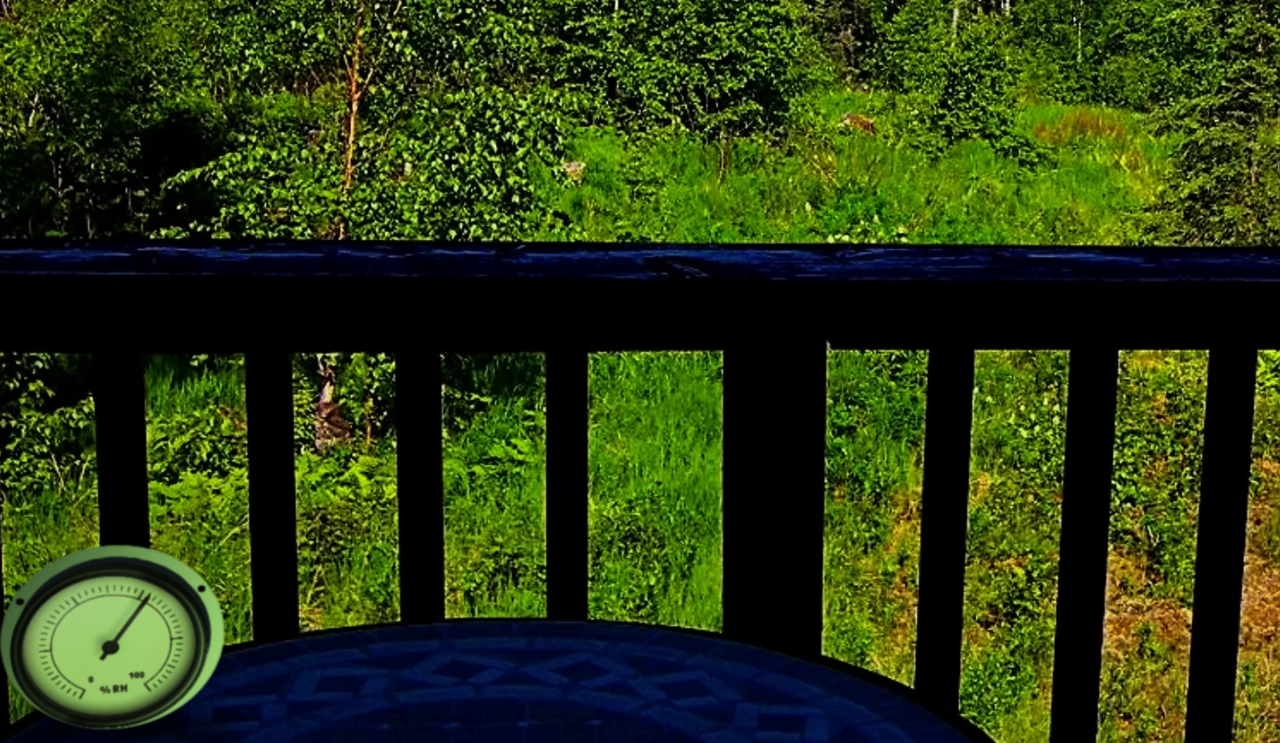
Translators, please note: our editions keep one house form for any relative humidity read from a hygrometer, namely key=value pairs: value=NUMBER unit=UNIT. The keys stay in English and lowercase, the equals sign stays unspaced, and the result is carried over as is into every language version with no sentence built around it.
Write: value=62 unit=%
